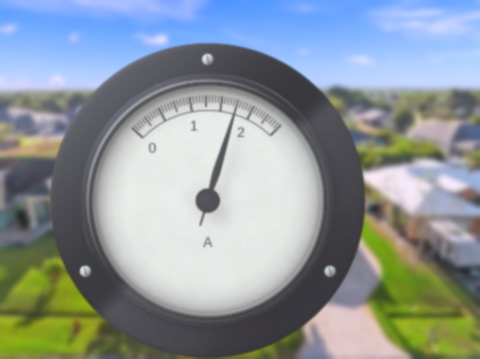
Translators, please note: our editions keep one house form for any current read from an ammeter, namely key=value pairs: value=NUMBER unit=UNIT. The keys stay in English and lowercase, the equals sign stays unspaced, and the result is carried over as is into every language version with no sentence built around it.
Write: value=1.75 unit=A
